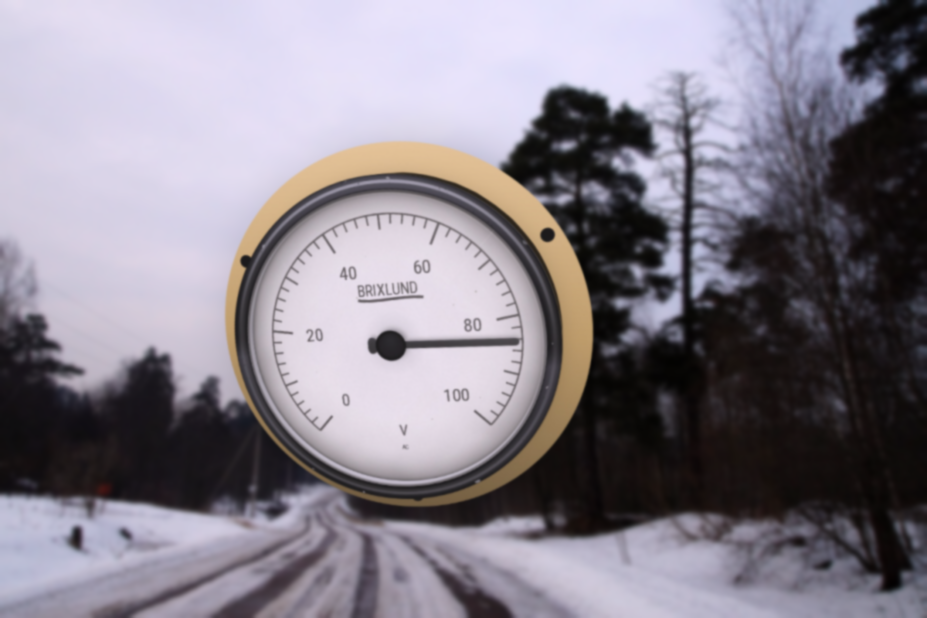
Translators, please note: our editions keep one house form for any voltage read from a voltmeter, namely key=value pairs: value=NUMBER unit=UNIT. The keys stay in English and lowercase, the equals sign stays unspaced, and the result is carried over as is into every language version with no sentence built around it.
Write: value=84 unit=V
